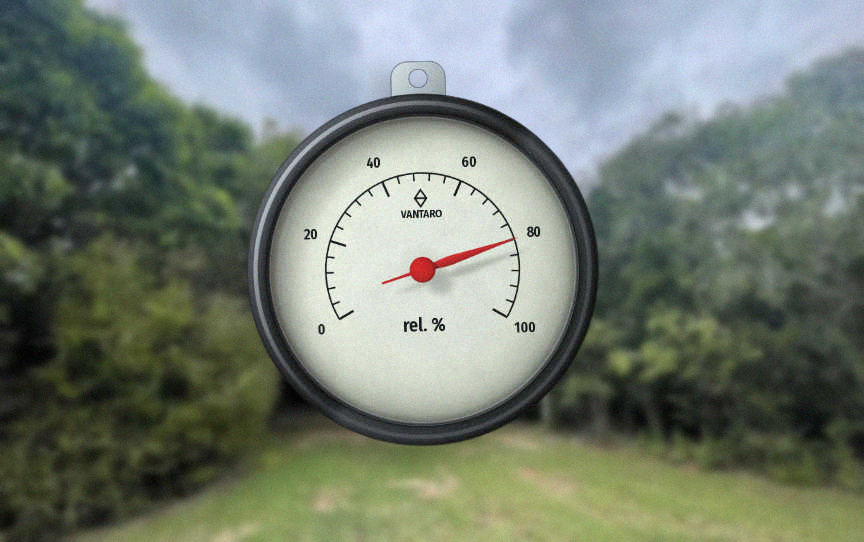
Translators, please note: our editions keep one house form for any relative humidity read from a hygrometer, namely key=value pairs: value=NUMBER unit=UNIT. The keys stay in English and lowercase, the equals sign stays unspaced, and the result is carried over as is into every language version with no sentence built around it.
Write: value=80 unit=%
